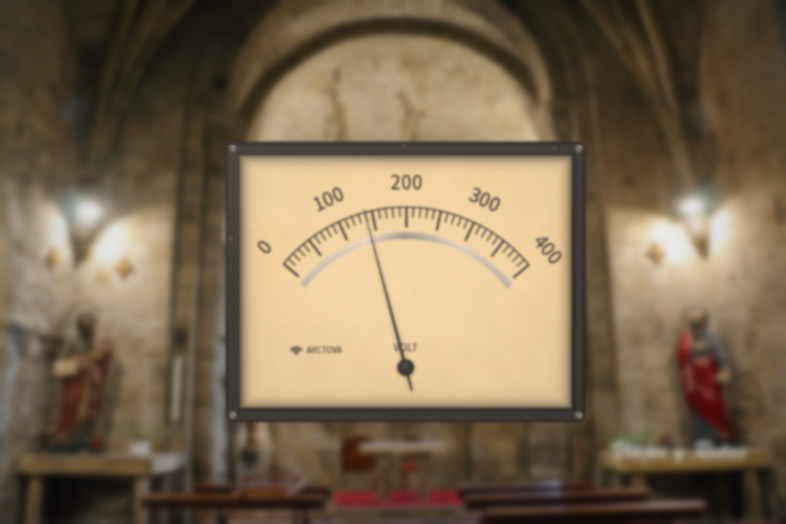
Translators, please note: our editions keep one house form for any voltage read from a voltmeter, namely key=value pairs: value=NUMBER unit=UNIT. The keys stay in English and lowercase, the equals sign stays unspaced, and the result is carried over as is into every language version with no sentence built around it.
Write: value=140 unit=V
